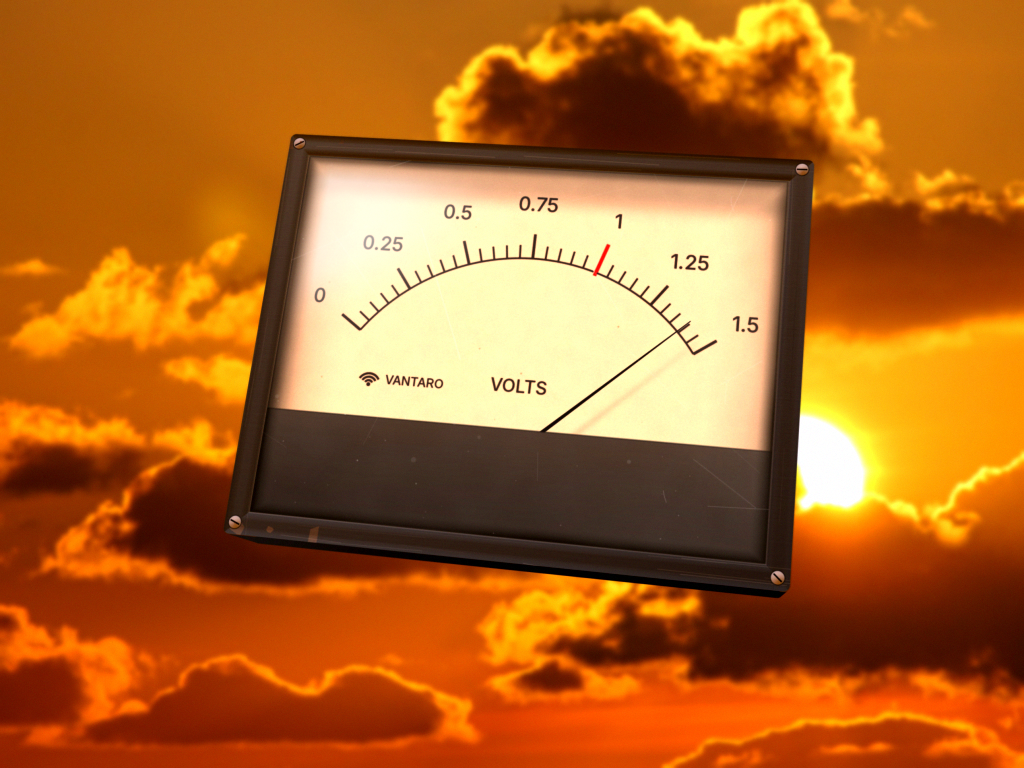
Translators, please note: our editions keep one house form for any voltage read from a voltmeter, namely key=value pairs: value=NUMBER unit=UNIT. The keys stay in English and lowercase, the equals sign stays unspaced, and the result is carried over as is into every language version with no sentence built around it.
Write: value=1.4 unit=V
